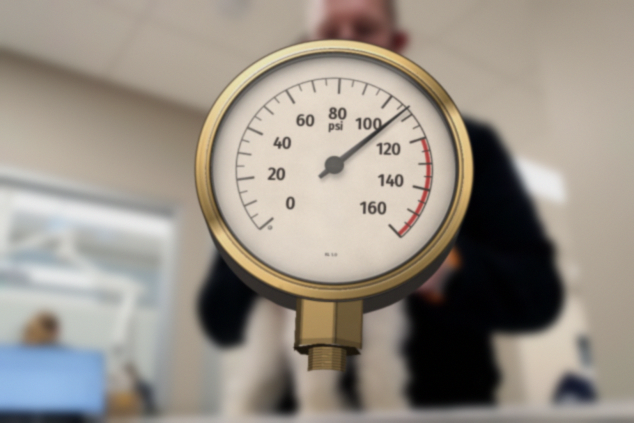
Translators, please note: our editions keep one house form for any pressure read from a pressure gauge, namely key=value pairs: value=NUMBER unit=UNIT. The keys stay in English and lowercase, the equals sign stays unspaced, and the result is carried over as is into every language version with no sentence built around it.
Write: value=107.5 unit=psi
